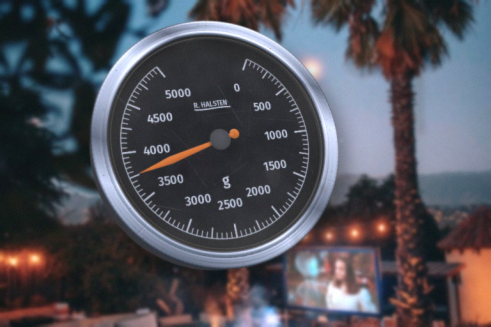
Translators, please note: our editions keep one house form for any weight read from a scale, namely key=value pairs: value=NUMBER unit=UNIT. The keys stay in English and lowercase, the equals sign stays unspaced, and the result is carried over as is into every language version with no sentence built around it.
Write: value=3750 unit=g
